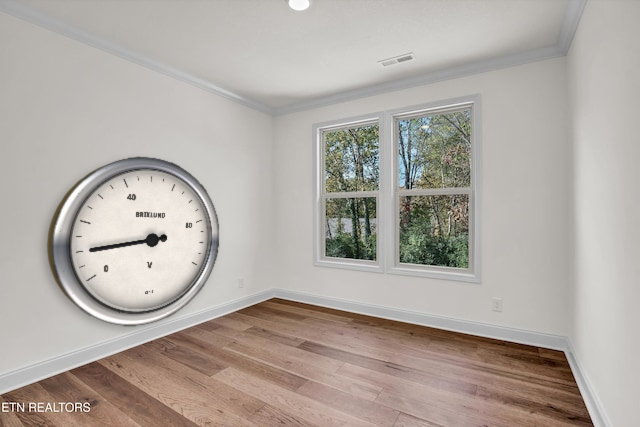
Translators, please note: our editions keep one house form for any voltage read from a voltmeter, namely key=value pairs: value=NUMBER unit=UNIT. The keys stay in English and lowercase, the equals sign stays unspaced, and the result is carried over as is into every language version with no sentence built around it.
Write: value=10 unit=V
